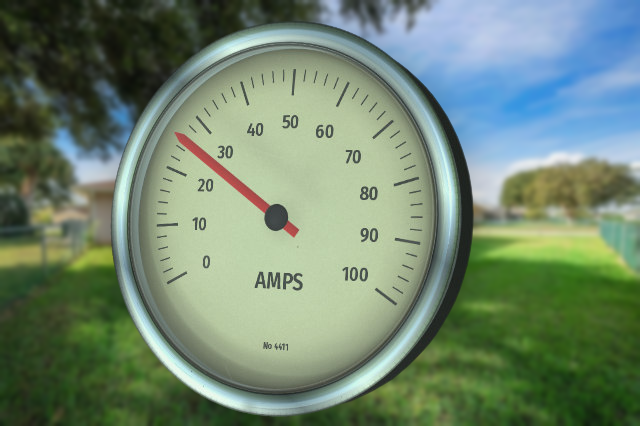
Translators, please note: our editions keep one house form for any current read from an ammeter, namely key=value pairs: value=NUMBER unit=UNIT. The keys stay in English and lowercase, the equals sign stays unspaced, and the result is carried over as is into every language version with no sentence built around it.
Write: value=26 unit=A
